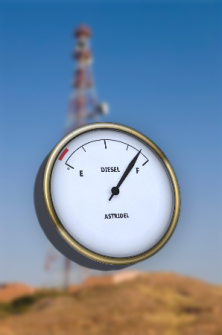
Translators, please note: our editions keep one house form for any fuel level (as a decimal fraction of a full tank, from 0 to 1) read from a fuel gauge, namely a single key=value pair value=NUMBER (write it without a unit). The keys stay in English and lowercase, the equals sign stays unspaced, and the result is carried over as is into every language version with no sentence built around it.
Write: value=0.875
